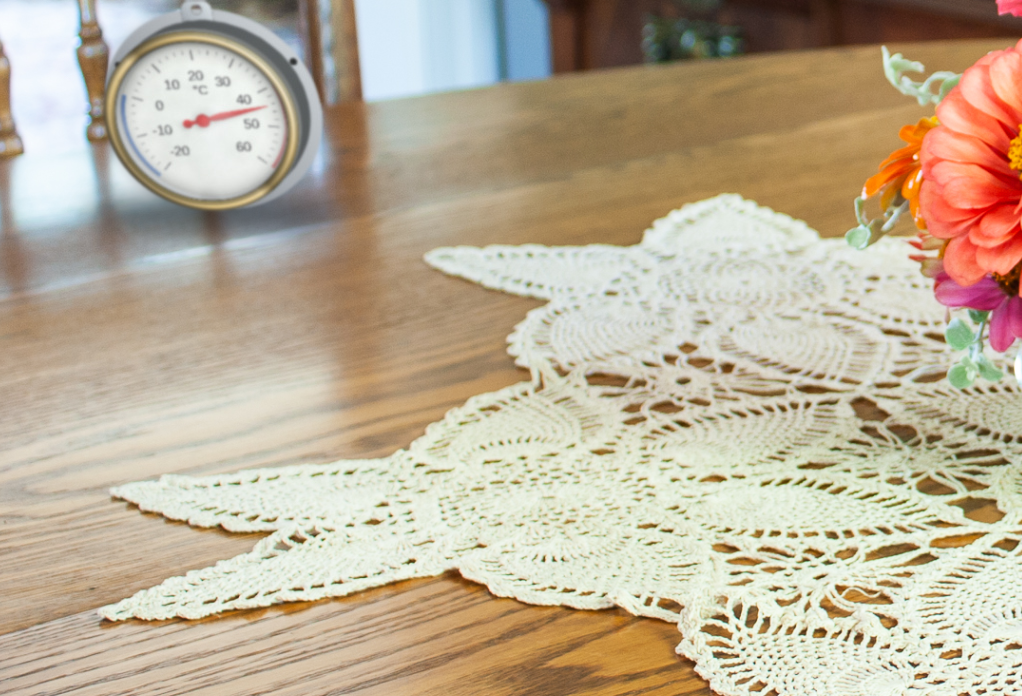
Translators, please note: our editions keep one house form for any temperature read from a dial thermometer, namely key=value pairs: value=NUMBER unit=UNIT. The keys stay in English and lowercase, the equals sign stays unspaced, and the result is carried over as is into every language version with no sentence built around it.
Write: value=44 unit=°C
